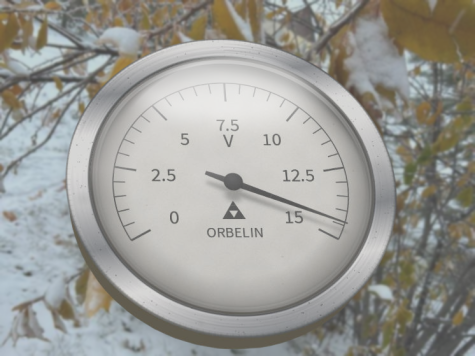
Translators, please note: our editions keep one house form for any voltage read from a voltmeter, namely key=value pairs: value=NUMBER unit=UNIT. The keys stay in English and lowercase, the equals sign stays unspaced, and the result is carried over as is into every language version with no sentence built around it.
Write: value=14.5 unit=V
